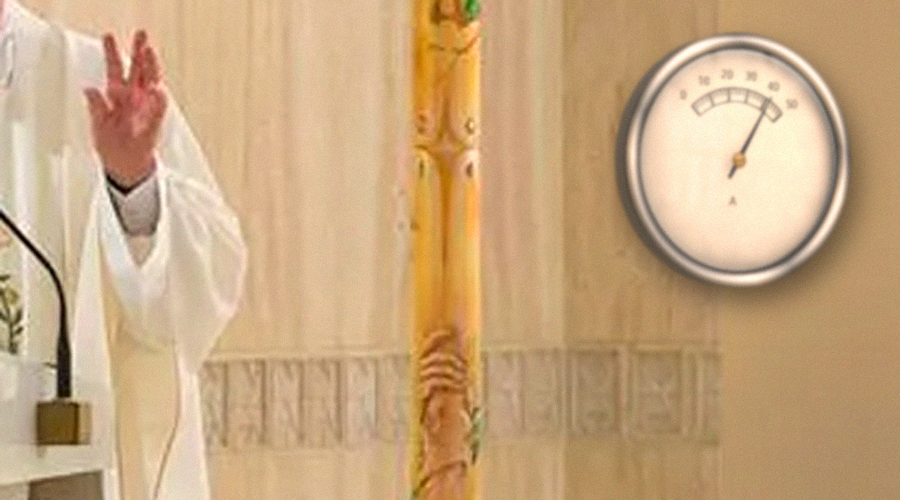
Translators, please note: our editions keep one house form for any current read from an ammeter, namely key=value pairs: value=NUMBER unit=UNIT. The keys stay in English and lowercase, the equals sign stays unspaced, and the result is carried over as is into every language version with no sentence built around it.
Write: value=40 unit=A
